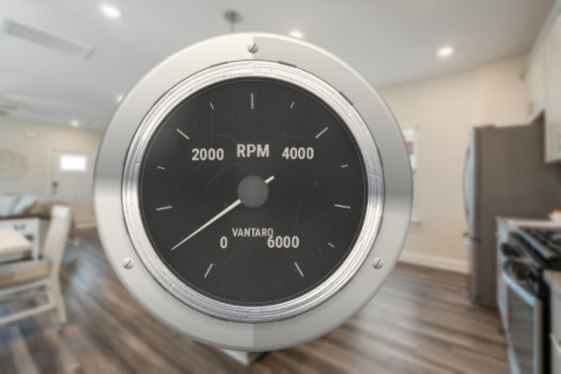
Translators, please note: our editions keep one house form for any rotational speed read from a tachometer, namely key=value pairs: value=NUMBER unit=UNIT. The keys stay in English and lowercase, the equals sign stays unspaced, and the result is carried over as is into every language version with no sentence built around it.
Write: value=500 unit=rpm
